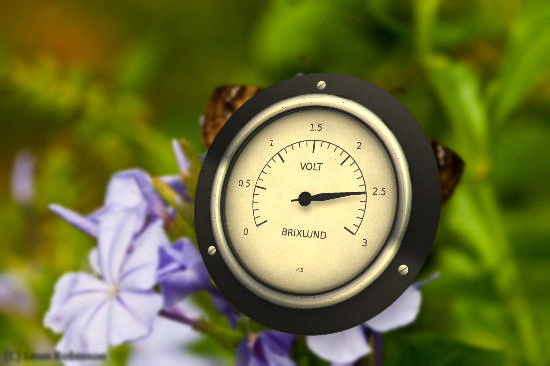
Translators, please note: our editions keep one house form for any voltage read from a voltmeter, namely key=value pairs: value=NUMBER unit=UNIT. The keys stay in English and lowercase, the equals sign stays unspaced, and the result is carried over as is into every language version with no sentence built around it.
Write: value=2.5 unit=V
